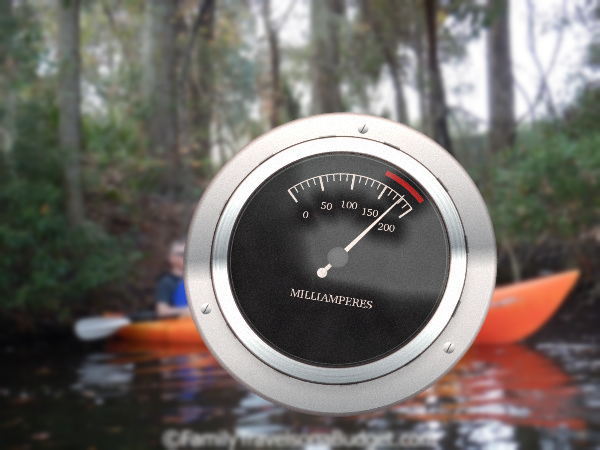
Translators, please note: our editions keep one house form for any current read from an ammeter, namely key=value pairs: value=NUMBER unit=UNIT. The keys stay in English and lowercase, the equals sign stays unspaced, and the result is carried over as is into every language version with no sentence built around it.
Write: value=180 unit=mA
